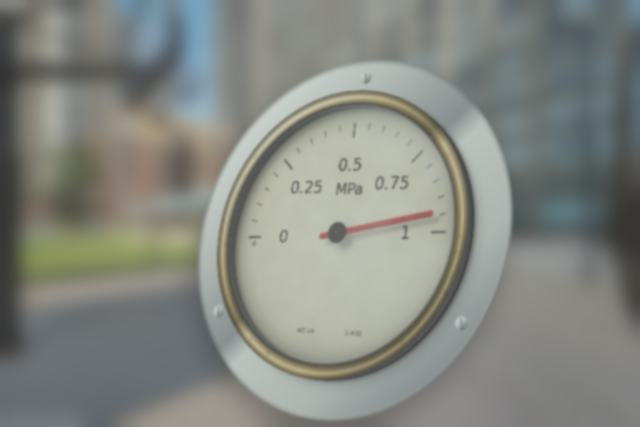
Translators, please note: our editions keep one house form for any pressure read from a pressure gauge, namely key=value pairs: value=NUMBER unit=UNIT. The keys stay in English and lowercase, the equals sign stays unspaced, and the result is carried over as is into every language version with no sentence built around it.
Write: value=0.95 unit=MPa
